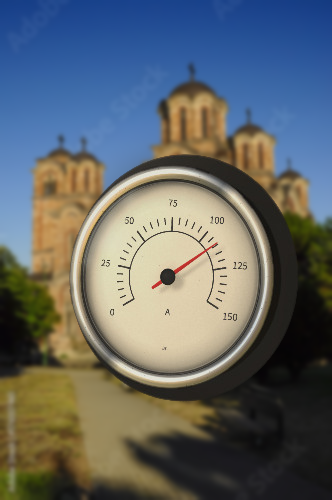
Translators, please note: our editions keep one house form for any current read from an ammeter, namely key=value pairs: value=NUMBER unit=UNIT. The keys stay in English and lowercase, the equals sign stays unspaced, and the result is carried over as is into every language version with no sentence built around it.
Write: value=110 unit=A
